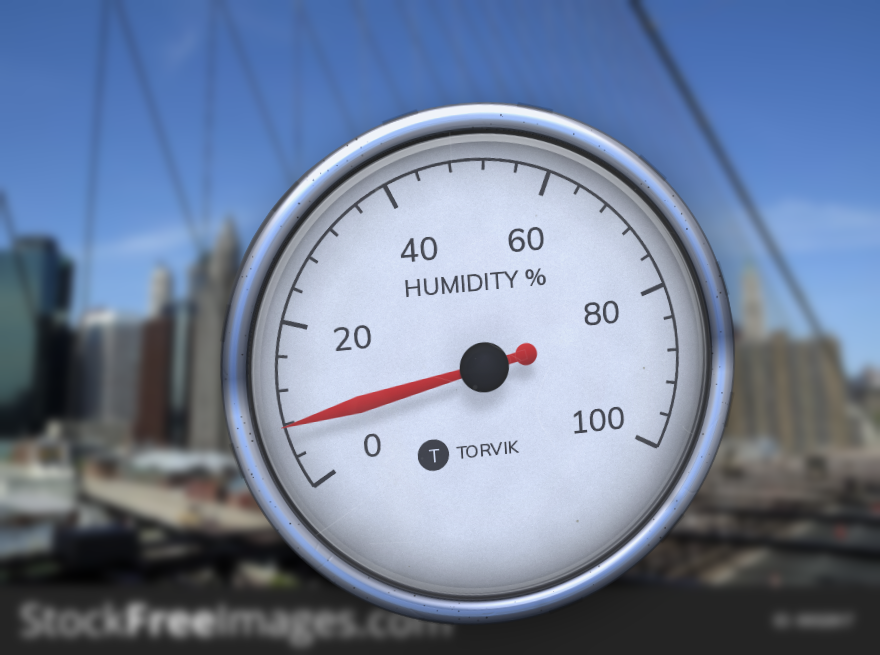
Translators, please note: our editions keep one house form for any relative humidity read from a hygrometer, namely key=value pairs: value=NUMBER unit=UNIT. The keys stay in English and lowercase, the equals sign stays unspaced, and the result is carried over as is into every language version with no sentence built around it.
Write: value=8 unit=%
